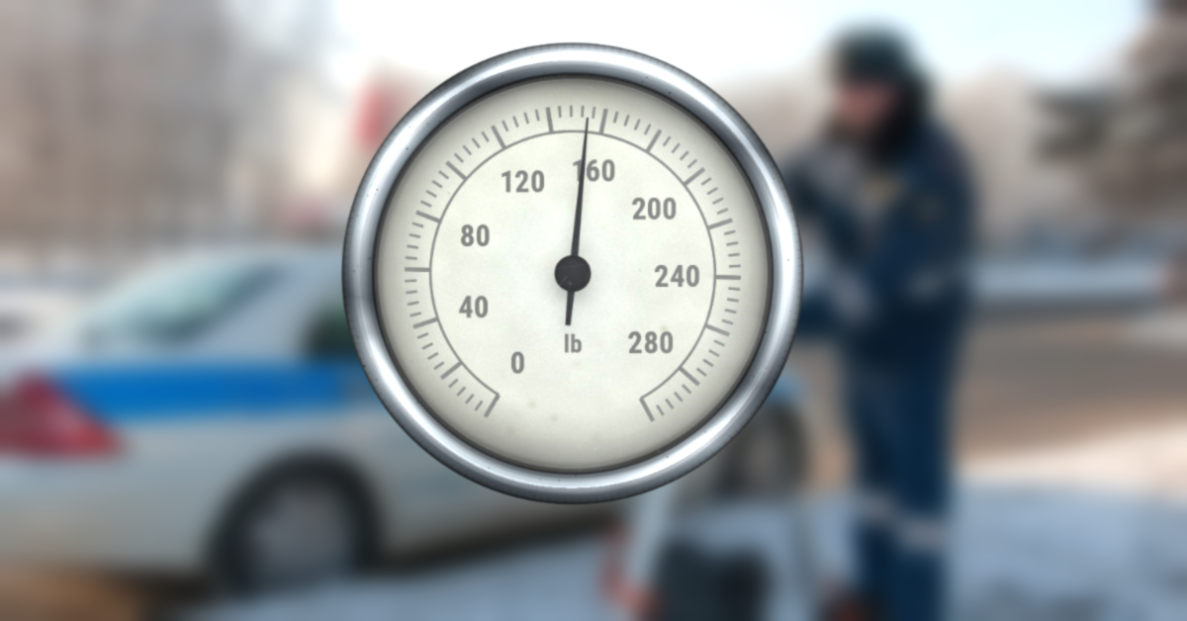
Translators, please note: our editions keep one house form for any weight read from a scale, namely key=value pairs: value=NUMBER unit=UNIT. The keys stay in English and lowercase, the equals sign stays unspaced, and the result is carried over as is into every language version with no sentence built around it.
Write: value=154 unit=lb
